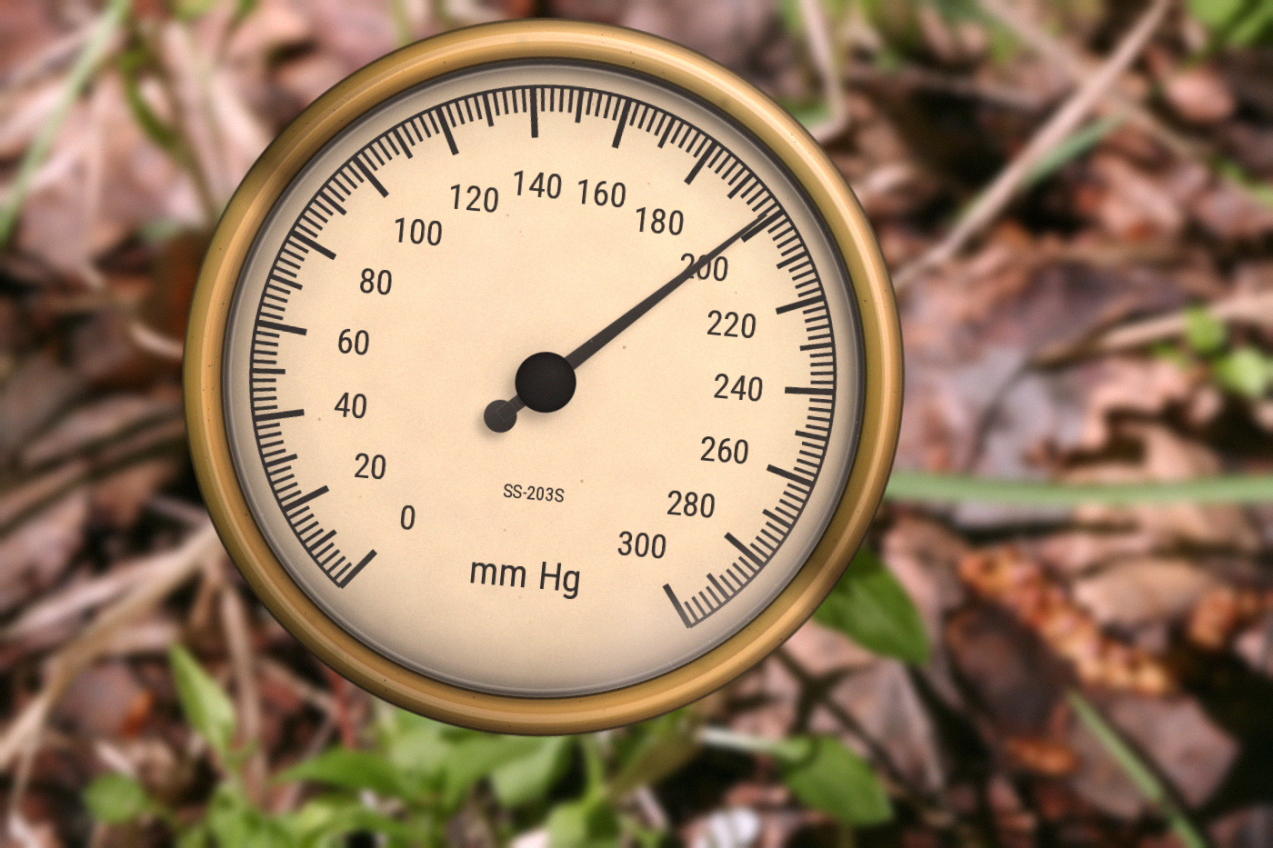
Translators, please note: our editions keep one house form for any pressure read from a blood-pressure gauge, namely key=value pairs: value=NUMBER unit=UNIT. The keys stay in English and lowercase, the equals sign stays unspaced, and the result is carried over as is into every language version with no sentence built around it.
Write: value=198 unit=mmHg
